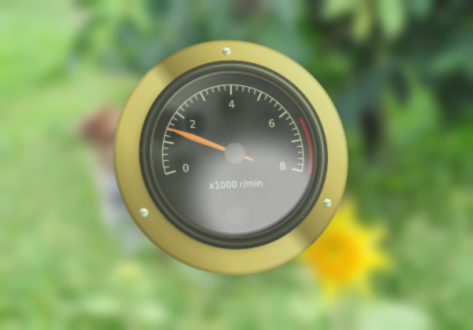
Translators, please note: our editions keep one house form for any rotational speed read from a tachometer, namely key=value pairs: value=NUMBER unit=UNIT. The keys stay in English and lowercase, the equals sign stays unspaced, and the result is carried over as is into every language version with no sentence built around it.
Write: value=1400 unit=rpm
